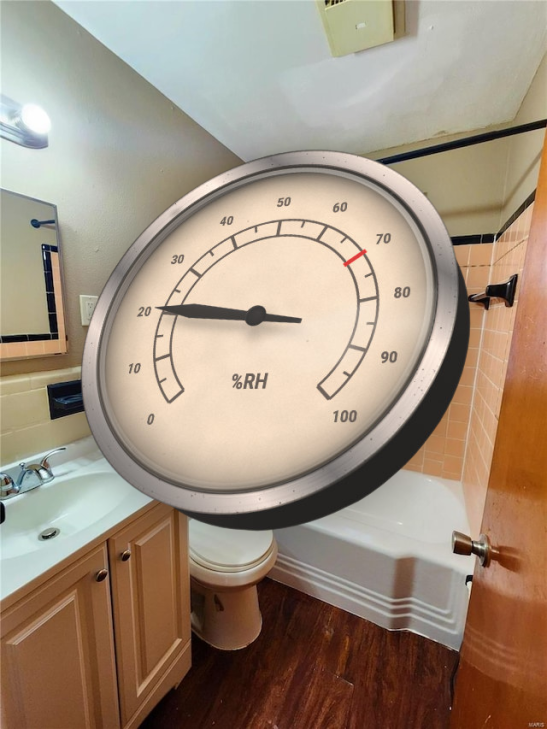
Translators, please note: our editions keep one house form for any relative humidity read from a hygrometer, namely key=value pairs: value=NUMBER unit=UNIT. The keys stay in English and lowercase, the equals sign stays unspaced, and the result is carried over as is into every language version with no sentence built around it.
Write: value=20 unit=%
